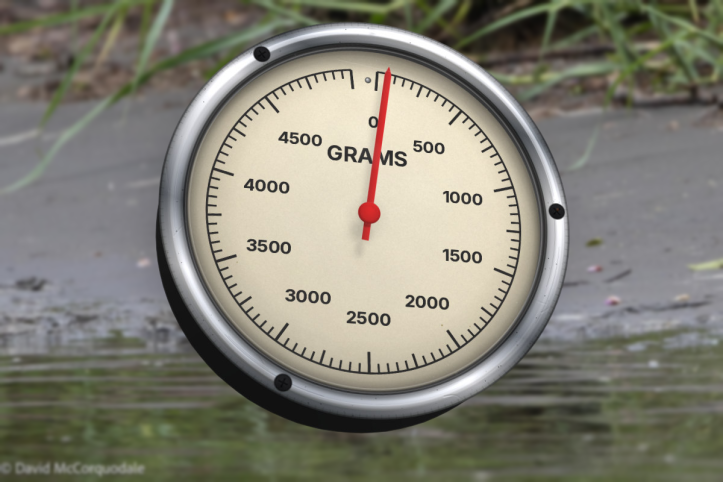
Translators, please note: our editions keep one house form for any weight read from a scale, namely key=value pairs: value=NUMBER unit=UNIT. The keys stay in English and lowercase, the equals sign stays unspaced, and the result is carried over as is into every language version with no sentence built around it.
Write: value=50 unit=g
